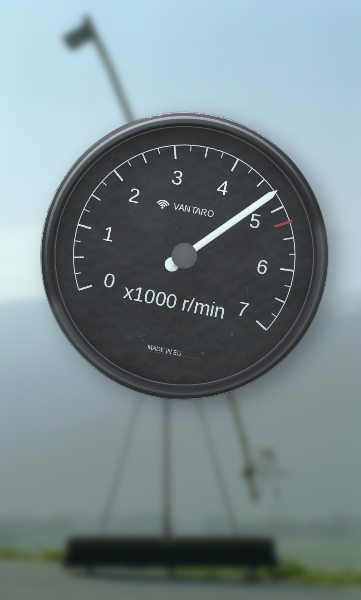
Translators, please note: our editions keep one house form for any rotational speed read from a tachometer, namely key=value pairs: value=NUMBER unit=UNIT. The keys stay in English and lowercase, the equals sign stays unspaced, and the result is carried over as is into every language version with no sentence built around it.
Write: value=4750 unit=rpm
